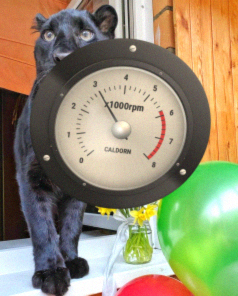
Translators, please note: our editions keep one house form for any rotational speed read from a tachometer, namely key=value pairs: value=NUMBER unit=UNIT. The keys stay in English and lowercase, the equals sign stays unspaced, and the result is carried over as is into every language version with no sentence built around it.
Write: value=3000 unit=rpm
